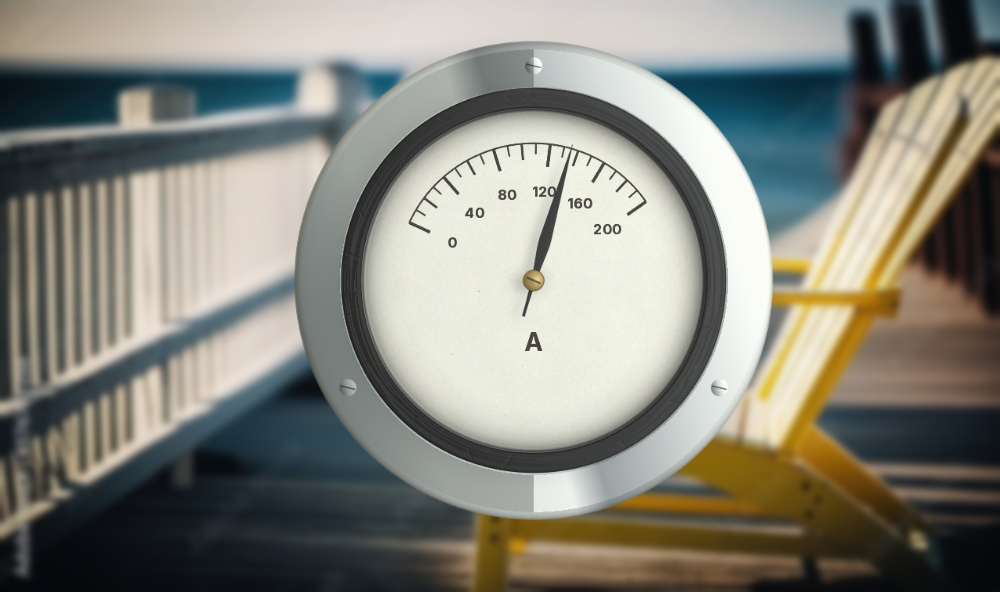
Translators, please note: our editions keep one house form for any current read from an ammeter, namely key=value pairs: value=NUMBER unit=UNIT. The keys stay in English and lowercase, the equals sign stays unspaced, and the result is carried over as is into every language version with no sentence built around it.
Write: value=135 unit=A
